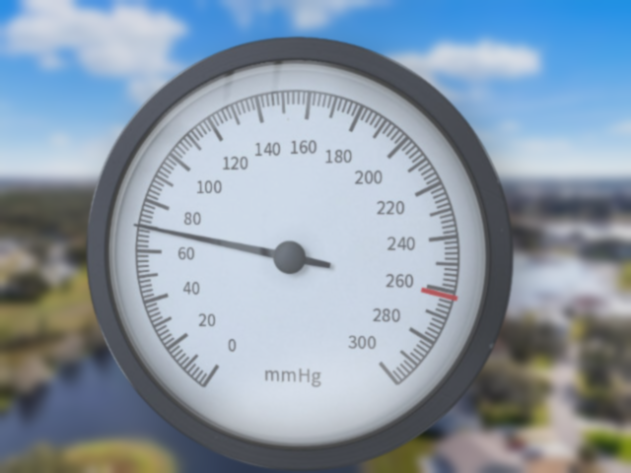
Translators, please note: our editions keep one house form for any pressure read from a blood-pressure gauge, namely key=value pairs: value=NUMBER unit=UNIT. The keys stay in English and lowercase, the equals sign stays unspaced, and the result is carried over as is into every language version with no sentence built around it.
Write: value=70 unit=mmHg
